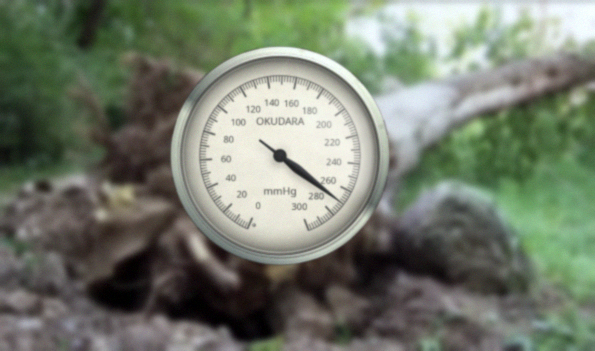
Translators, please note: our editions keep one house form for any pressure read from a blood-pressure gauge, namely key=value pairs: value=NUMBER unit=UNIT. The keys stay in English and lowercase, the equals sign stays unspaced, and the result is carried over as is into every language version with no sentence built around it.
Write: value=270 unit=mmHg
